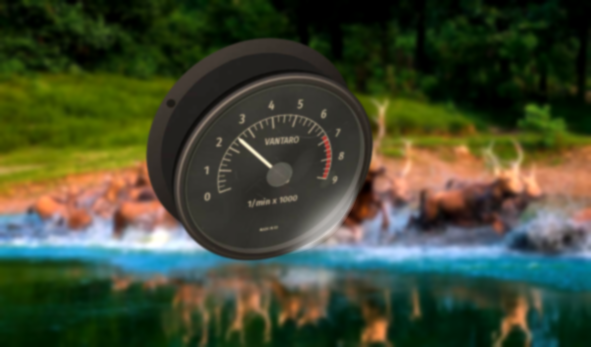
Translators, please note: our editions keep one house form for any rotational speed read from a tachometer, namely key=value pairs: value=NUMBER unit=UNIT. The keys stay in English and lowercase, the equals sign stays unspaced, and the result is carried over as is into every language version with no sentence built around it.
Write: value=2500 unit=rpm
